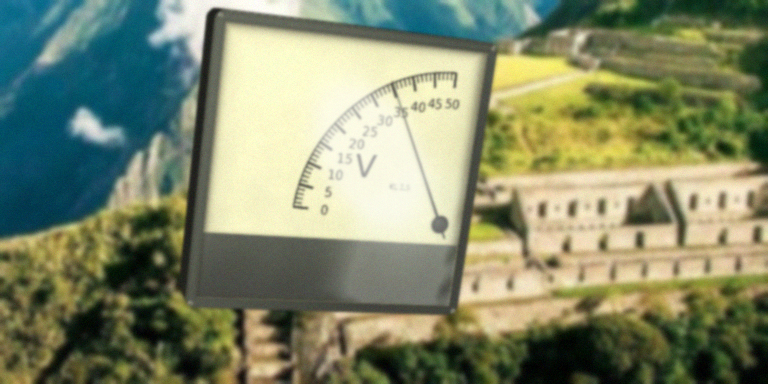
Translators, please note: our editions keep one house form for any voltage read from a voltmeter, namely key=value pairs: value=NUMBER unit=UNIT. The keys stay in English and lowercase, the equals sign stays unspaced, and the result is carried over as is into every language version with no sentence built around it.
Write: value=35 unit=V
